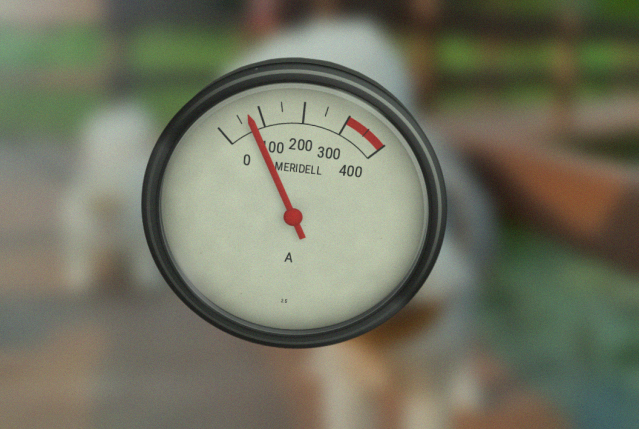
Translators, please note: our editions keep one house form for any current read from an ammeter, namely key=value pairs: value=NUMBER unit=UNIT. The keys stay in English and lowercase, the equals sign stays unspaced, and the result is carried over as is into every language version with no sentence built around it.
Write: value=75 unit=A
